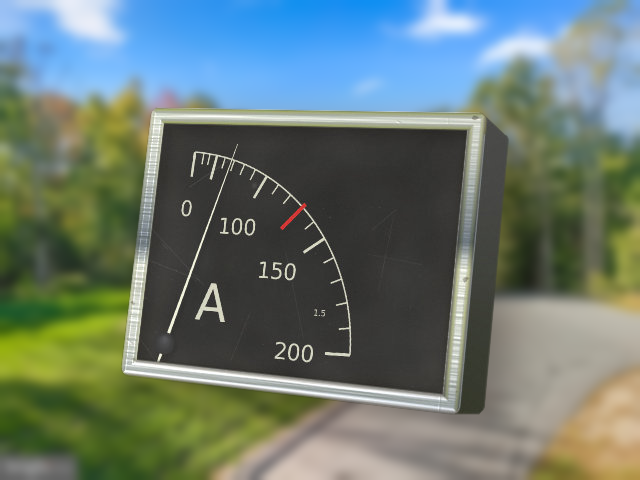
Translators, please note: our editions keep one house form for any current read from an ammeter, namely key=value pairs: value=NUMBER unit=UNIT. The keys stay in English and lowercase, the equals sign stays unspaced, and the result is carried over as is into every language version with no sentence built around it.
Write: value=70 unit=A
